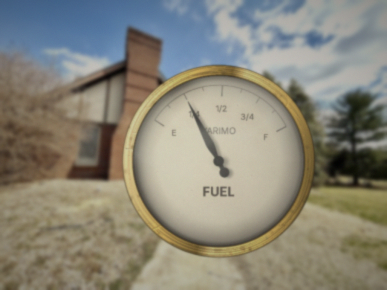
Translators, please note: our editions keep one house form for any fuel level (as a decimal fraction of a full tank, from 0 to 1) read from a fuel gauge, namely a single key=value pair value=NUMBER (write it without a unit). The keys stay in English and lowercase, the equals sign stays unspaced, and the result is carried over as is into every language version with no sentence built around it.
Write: value=0.25
